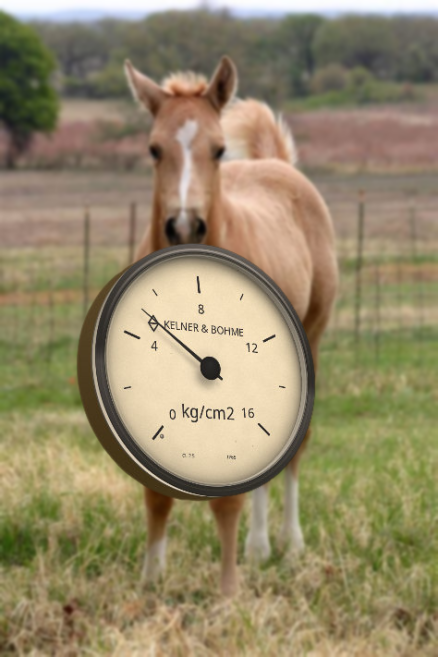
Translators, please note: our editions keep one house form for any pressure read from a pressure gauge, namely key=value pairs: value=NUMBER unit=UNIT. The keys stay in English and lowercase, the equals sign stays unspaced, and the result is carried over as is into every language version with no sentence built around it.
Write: value=5 unit=kg/cm²
